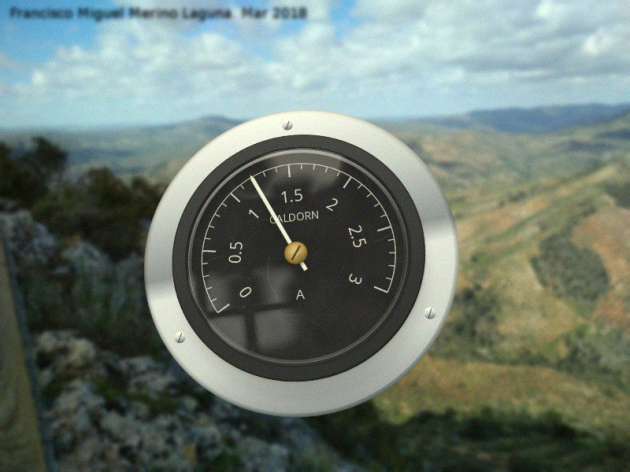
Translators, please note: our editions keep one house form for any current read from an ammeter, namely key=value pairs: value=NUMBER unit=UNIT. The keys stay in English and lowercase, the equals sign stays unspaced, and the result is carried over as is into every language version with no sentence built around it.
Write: value=1.2 unit=A
